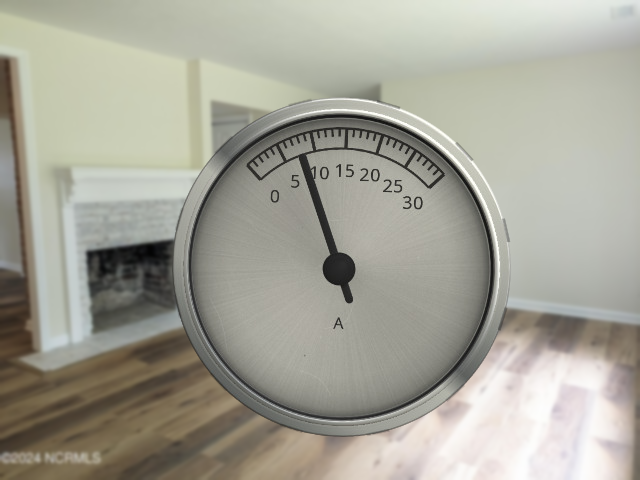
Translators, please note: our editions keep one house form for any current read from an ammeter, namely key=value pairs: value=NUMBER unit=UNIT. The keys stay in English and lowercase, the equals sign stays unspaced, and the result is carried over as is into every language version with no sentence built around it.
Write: value=8 unit=A
